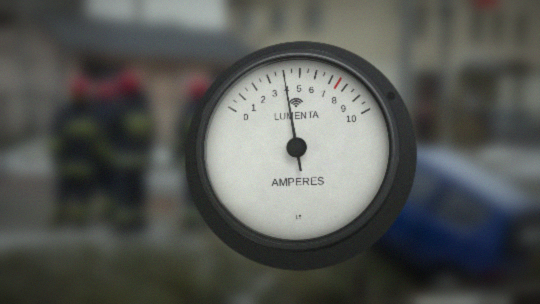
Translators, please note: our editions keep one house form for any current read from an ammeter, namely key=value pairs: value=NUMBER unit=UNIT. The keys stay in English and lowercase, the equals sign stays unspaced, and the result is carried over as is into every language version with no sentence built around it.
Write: value=4 unit=A
